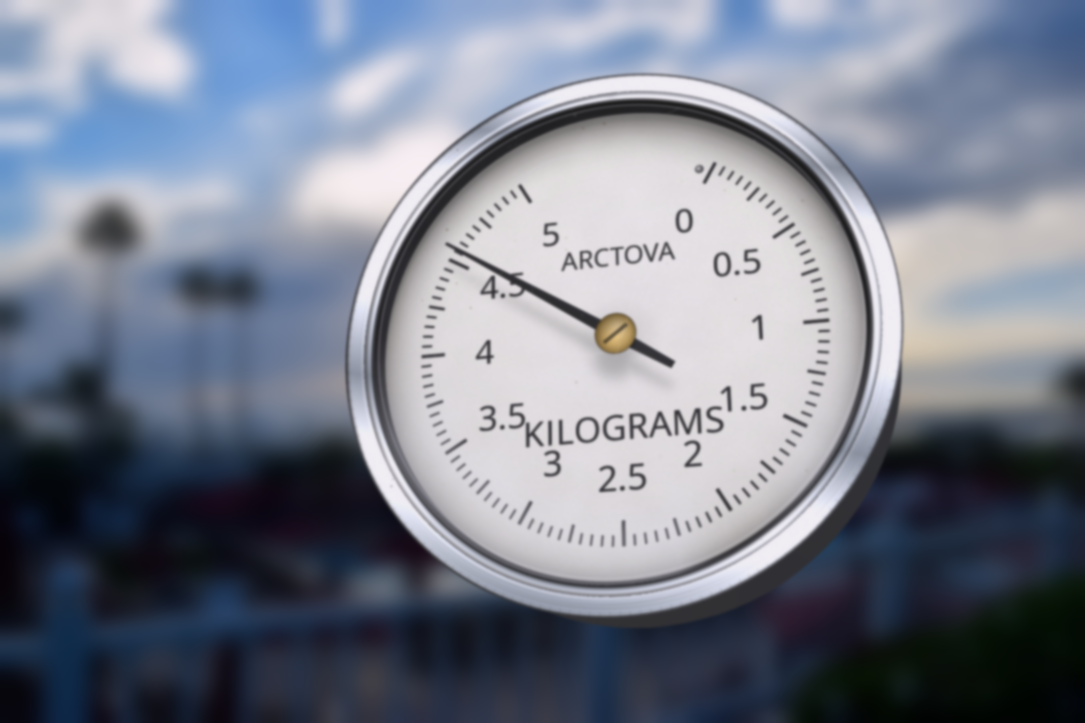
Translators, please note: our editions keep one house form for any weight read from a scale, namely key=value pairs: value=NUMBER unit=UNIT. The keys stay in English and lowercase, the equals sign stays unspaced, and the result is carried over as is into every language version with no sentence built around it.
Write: value=4.55 unit=kg
